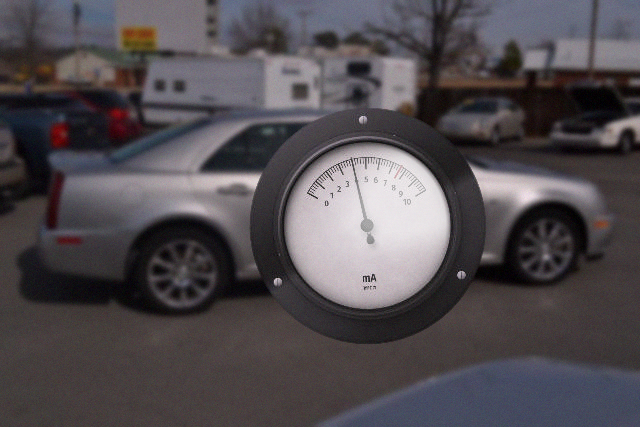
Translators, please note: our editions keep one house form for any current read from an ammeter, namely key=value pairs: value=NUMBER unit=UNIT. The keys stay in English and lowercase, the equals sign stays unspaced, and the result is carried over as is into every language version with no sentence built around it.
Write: value=4 unit=mA
